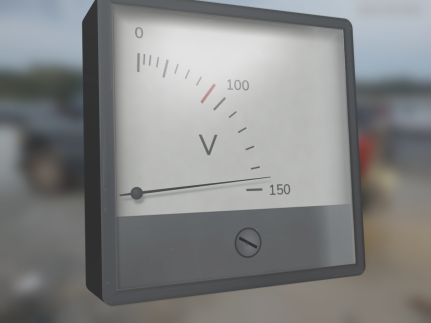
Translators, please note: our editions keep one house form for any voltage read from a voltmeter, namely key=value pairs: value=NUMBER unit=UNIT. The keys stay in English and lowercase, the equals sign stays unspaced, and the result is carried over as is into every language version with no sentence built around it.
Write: value=145 unit=V
